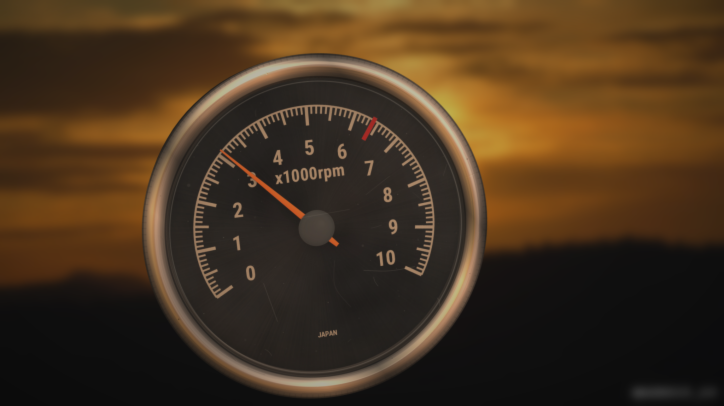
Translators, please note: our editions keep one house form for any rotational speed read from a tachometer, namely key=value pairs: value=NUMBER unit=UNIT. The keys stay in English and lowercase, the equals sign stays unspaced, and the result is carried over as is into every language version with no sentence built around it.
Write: value=3100 unit=rpm
